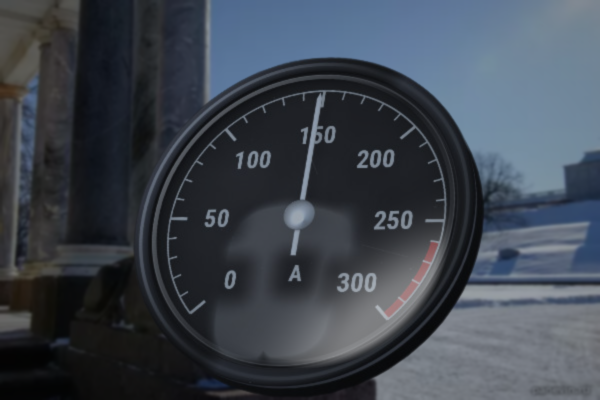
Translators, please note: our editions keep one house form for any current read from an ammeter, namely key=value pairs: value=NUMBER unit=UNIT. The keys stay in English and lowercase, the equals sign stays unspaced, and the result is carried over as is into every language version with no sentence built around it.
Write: value=150 unit=A
